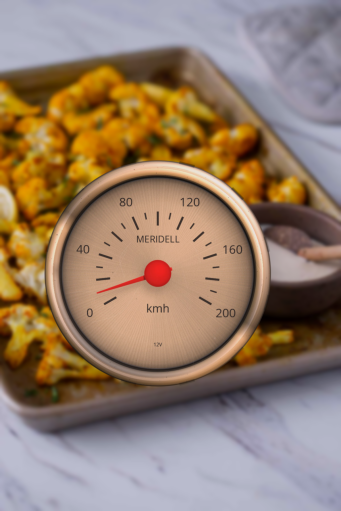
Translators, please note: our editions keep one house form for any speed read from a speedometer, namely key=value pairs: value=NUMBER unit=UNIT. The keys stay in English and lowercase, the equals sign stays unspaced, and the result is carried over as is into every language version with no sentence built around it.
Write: value=10 unit=km/h
